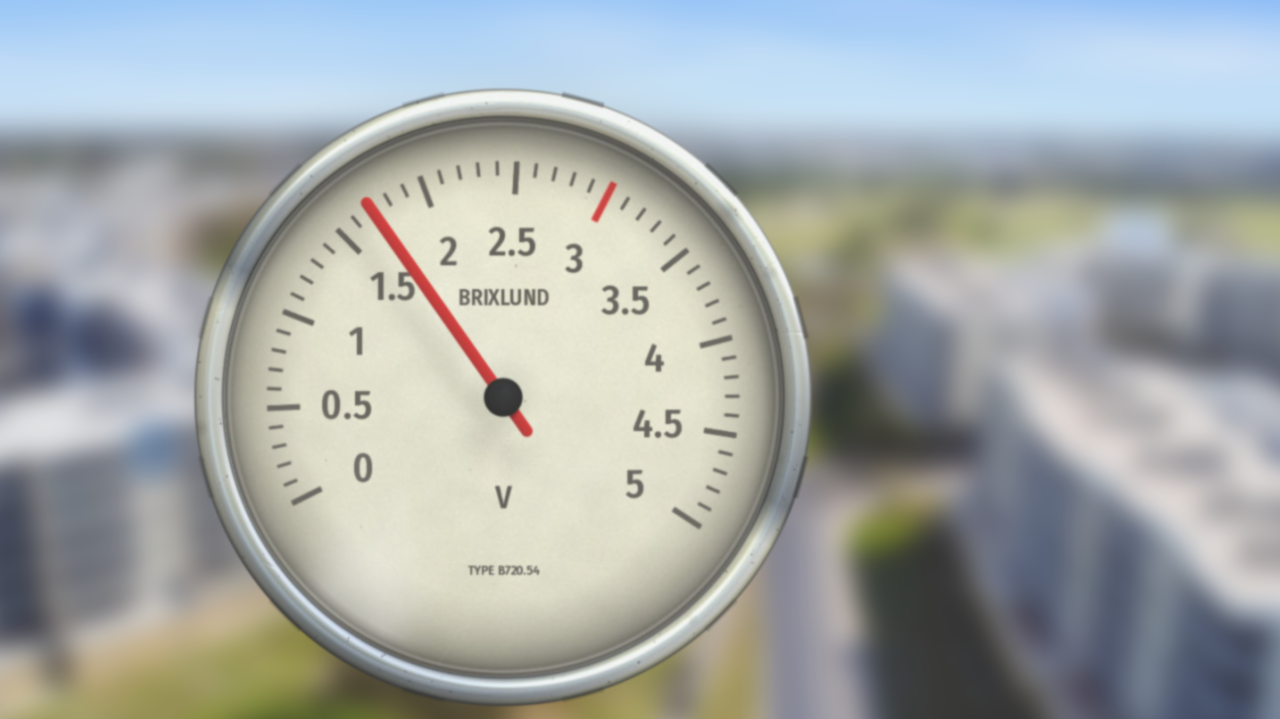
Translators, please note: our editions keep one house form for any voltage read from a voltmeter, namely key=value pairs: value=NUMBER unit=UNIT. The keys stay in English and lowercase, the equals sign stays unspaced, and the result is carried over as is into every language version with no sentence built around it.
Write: value=1.7 unit=V
